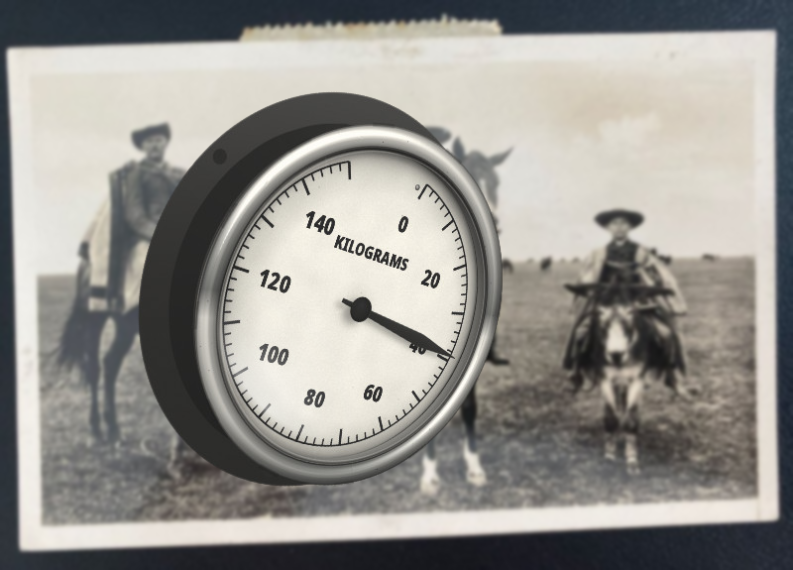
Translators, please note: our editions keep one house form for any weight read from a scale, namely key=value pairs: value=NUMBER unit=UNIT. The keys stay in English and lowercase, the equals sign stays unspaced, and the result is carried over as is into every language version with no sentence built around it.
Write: value=39 unit=kg
